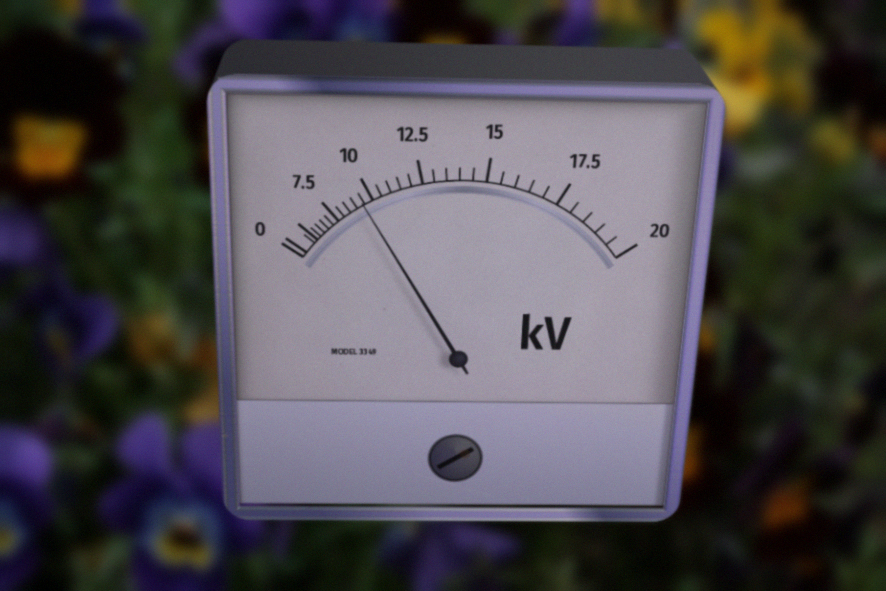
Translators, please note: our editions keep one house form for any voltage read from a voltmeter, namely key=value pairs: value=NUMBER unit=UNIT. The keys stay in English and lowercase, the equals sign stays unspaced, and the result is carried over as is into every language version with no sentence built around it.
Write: value=9.5 unit=kV
